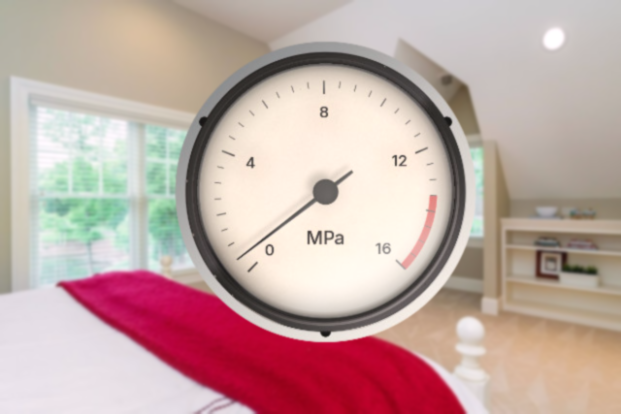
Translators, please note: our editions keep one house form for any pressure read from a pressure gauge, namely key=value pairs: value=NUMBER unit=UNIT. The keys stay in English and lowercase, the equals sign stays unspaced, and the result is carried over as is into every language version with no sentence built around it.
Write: value=0.5 unit=MPa
